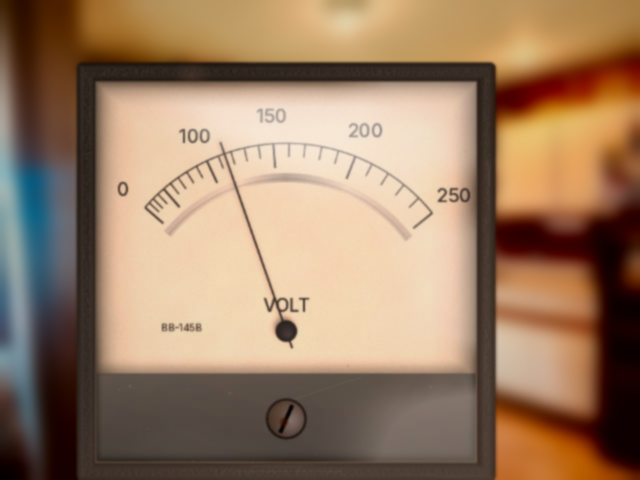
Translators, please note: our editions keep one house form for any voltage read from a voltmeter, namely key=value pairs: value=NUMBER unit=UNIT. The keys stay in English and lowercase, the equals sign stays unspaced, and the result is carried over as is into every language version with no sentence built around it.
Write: value=115 unit=V
